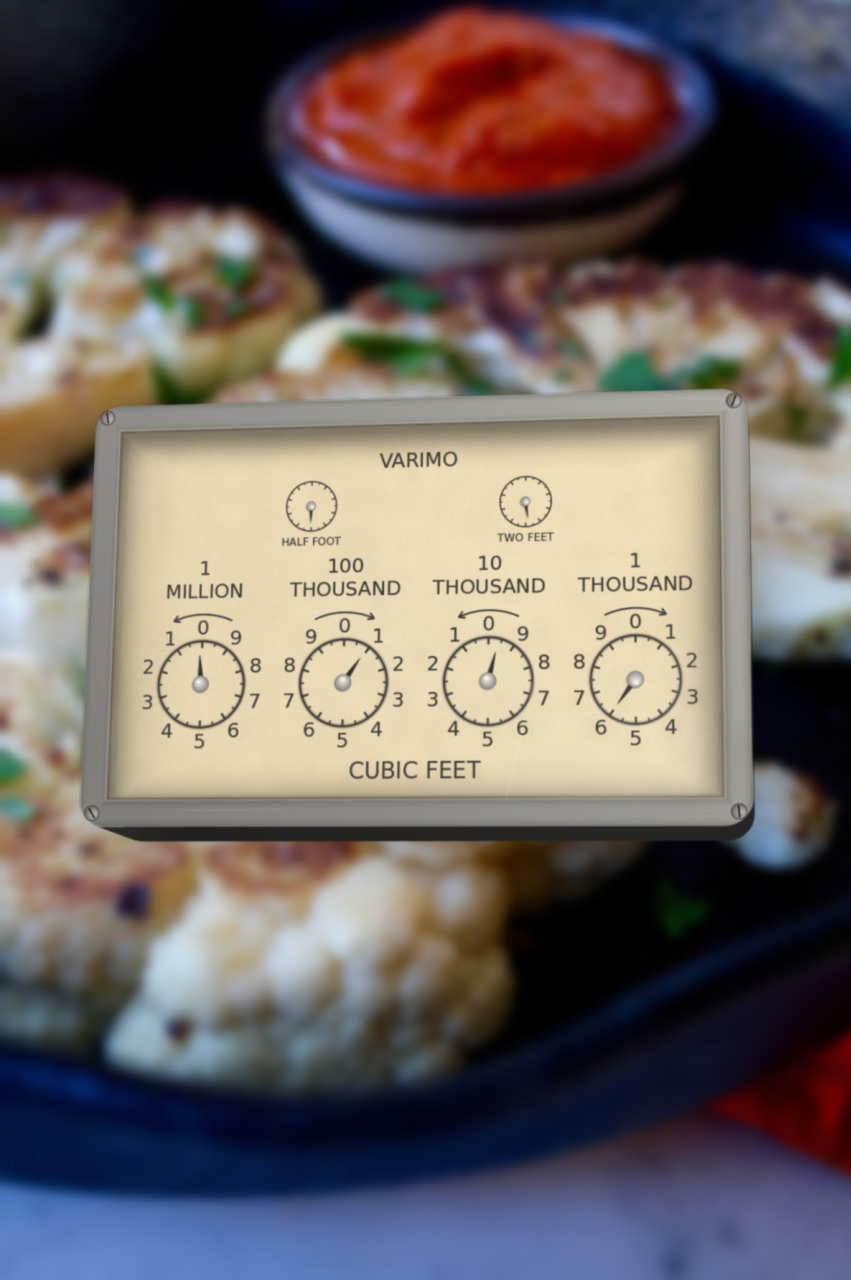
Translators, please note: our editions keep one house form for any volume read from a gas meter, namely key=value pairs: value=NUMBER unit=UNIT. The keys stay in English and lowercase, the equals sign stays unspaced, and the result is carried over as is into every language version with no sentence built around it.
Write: value=9600 unit=ft³
